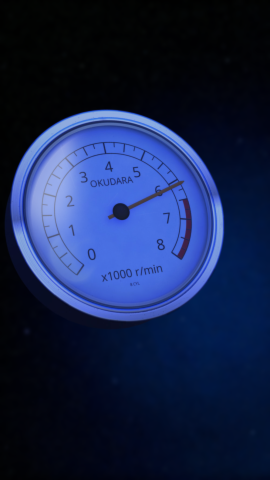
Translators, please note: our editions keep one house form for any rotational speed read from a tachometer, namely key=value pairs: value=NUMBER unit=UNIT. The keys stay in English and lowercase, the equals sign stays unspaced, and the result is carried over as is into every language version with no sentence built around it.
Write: value=6125 unit=rpm
